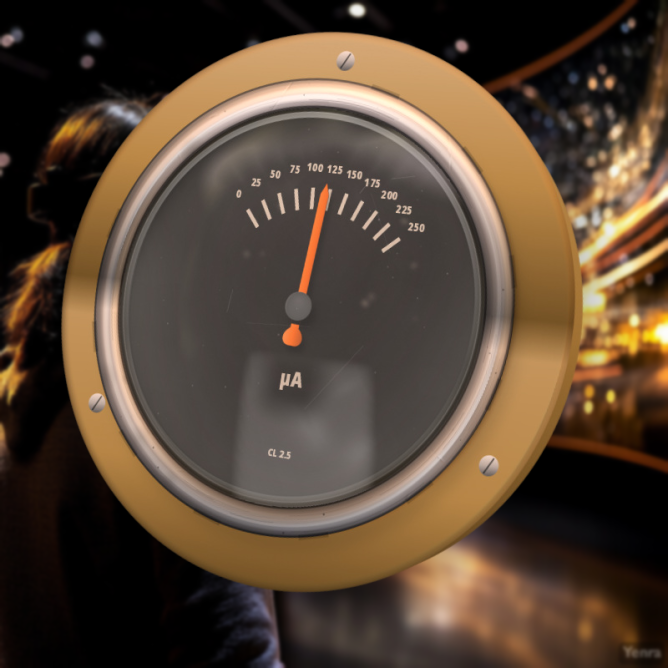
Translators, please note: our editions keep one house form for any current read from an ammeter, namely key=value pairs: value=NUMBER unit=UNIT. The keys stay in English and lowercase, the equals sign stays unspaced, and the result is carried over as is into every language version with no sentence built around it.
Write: value=125 unit=µA
